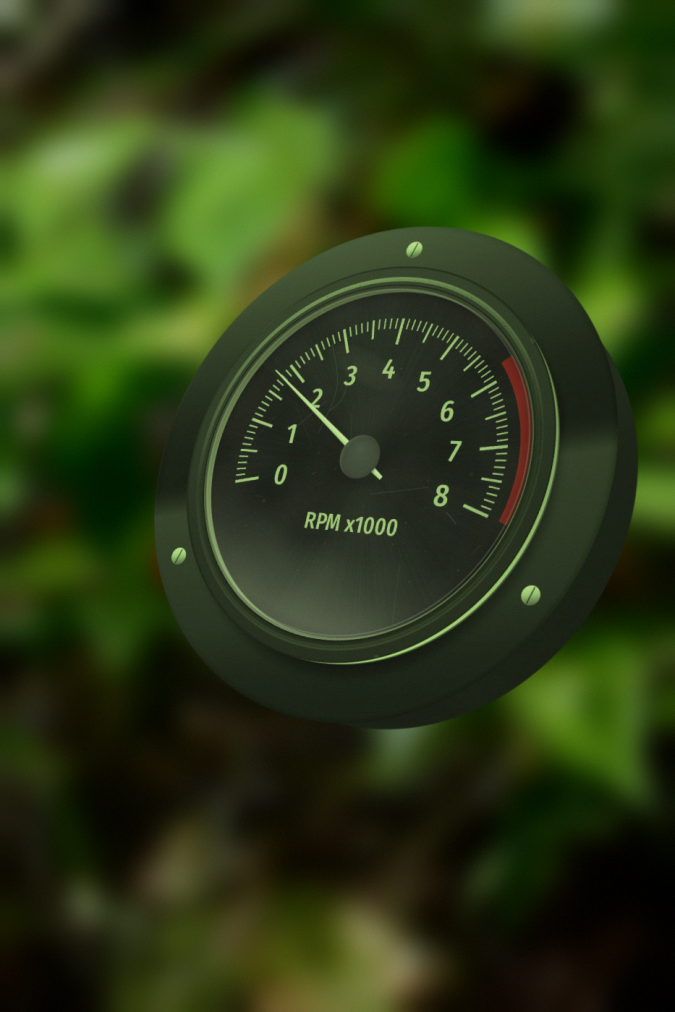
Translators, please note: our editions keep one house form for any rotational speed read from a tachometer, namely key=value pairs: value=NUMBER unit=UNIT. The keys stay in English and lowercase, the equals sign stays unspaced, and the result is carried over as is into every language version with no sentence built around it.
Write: value=1800 unit=rpm
